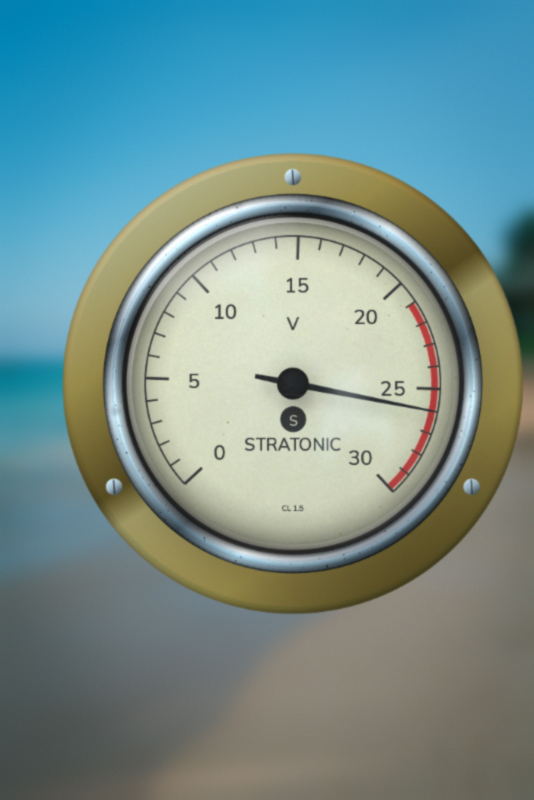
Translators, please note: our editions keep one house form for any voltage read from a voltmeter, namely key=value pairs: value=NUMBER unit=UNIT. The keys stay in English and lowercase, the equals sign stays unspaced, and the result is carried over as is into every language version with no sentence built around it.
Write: value=26 unit=V
